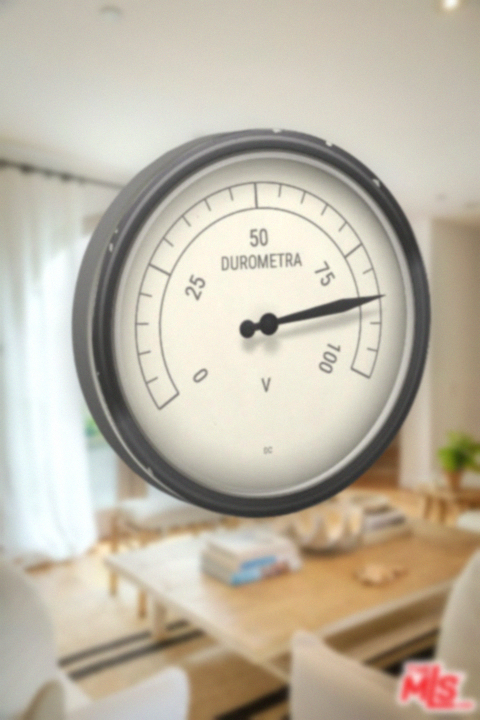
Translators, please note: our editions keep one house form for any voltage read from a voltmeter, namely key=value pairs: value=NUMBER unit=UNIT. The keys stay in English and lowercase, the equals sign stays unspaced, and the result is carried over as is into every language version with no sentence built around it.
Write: value=85 unit=V
